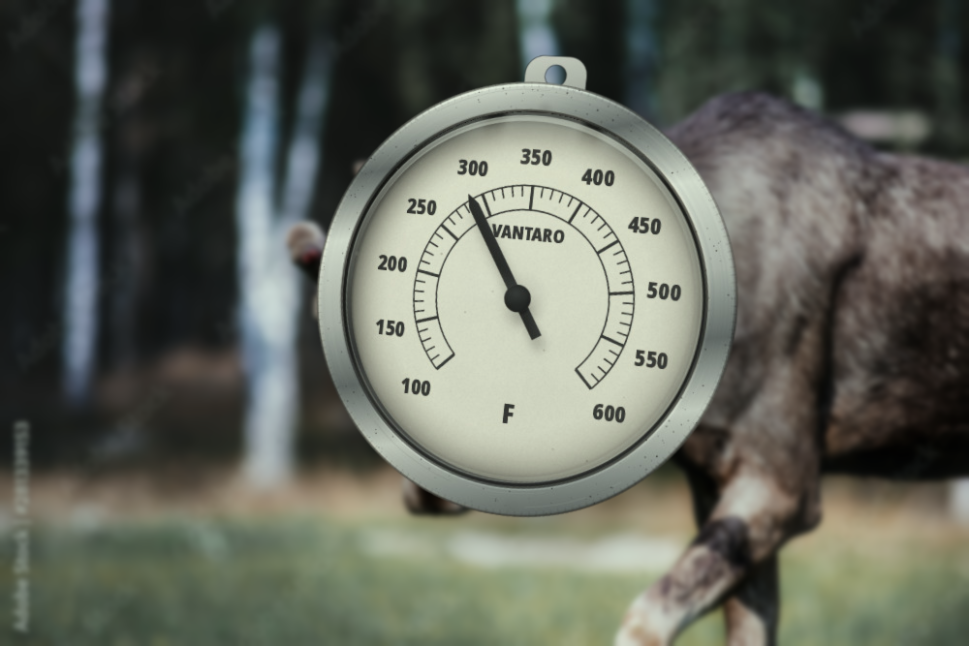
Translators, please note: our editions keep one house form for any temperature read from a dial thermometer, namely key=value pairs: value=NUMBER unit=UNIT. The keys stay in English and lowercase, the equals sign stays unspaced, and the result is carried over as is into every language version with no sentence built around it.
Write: value=290 unit=°F
